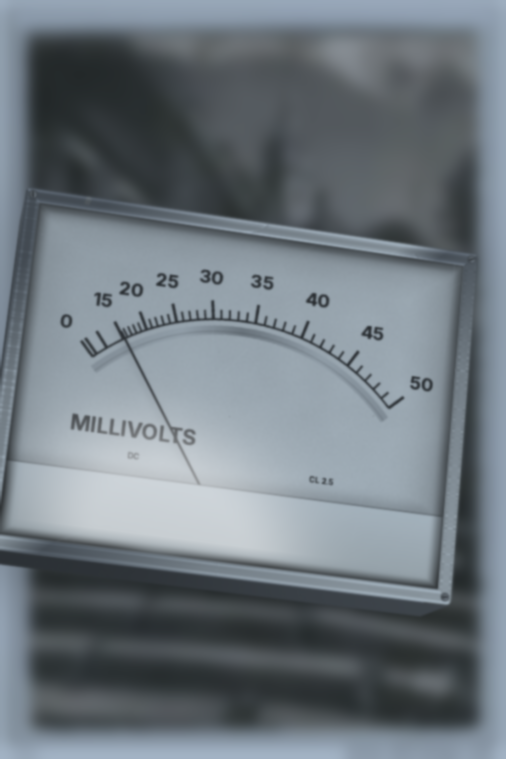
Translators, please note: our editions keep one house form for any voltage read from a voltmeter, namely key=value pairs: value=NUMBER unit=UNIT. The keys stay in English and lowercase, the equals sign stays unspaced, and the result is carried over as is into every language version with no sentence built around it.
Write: value=15 unit=mV
